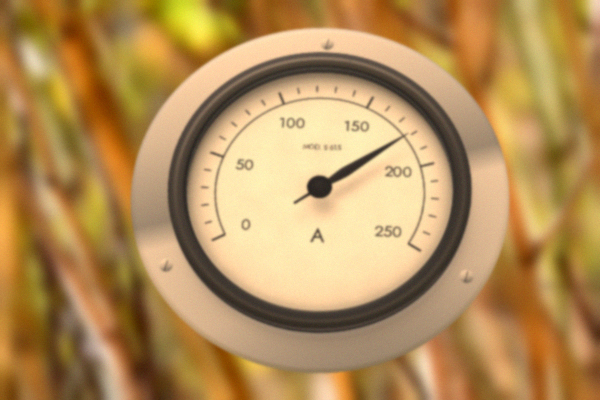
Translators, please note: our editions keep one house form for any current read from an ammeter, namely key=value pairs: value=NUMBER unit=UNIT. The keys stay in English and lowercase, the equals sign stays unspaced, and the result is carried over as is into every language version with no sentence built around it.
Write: value=180 unit=A
